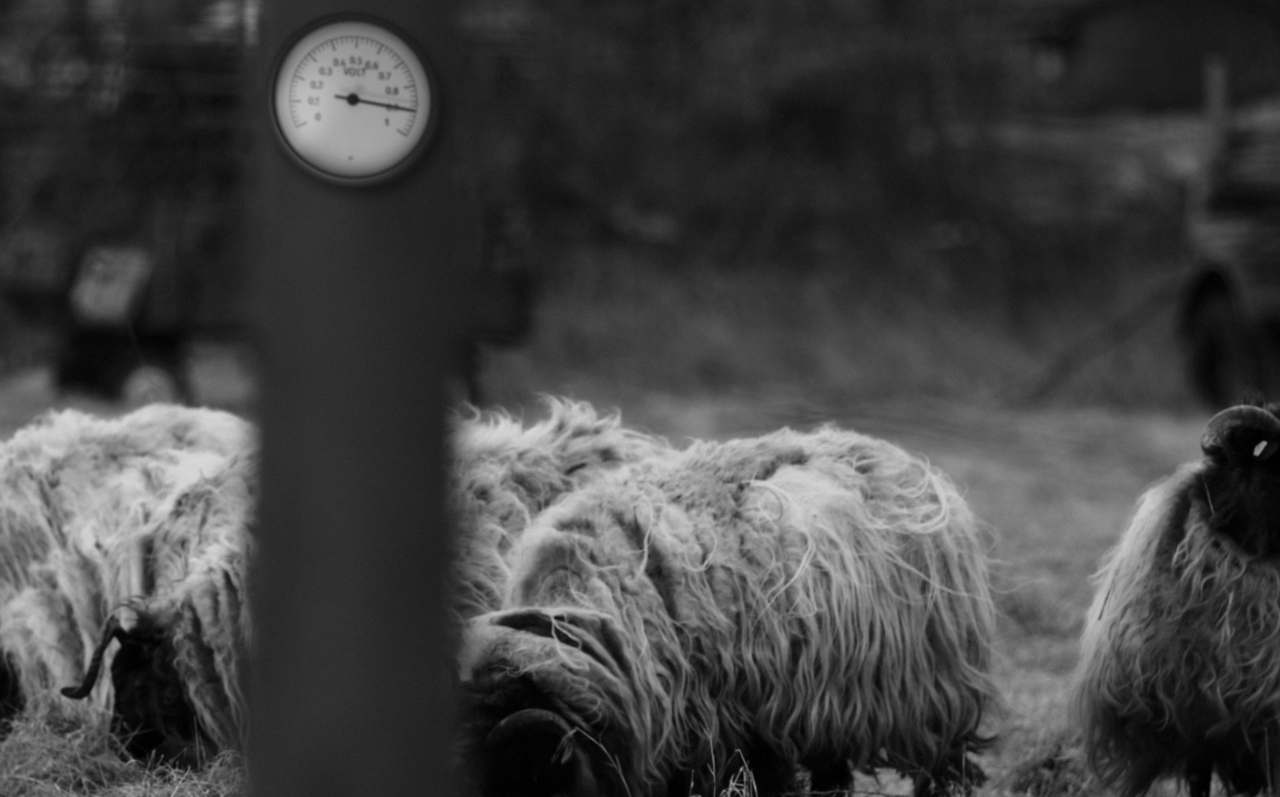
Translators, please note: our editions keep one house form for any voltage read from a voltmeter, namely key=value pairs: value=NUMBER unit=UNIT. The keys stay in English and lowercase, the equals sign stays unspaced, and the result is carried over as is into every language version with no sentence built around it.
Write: value=0.9 unit=V
